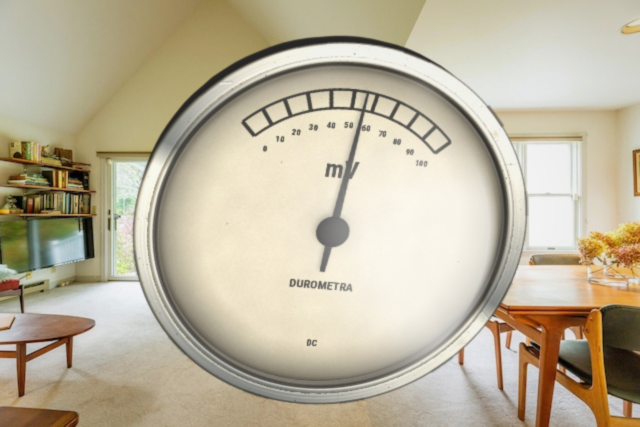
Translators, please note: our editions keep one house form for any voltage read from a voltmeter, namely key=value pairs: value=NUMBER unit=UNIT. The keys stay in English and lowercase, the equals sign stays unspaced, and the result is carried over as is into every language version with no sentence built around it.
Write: value=55 unit=mV
